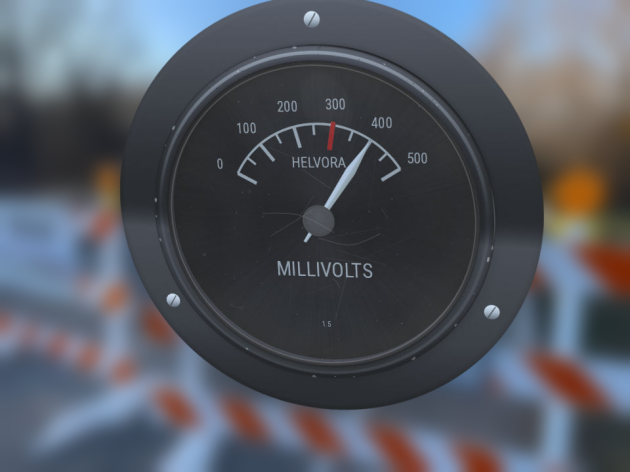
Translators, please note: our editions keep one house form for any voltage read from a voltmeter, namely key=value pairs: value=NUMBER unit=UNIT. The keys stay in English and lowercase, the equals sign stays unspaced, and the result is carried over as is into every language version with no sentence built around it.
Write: value=400 unit=mV
